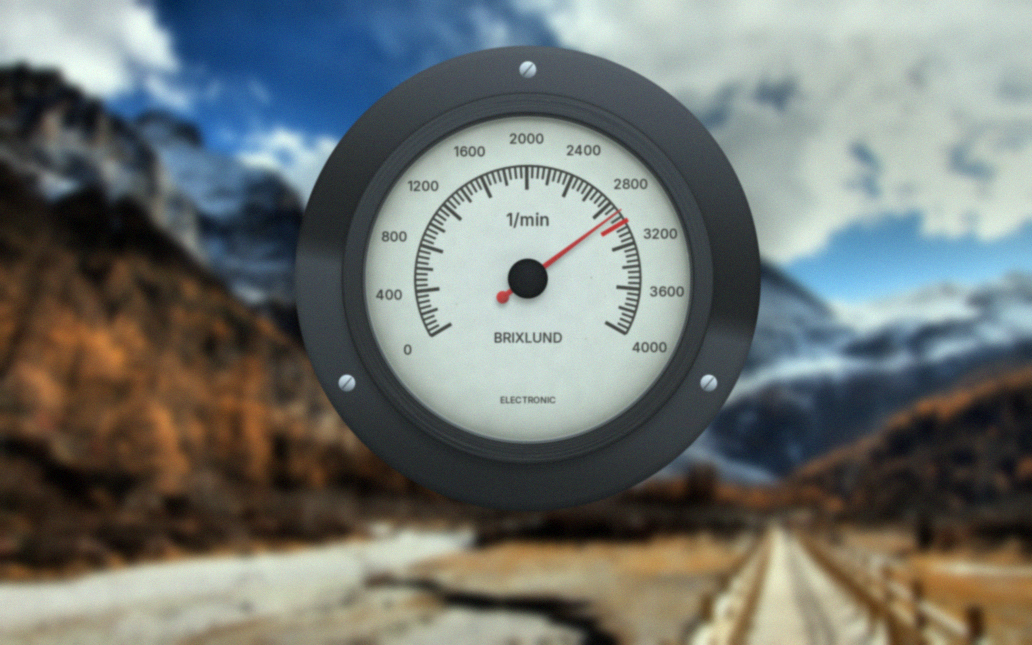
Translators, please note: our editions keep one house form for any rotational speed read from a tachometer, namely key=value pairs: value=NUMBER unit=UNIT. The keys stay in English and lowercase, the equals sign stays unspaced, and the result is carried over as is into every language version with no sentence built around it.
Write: value=2900 unit=rpm
